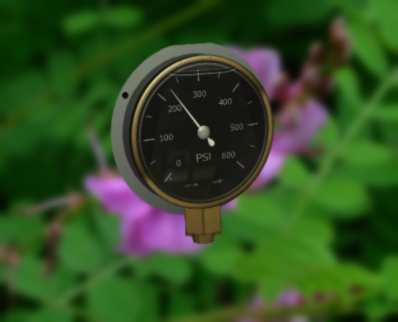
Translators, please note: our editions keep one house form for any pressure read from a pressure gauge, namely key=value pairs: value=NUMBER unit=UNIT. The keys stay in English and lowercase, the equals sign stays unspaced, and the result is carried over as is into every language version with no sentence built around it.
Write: value=225 unit=psi
